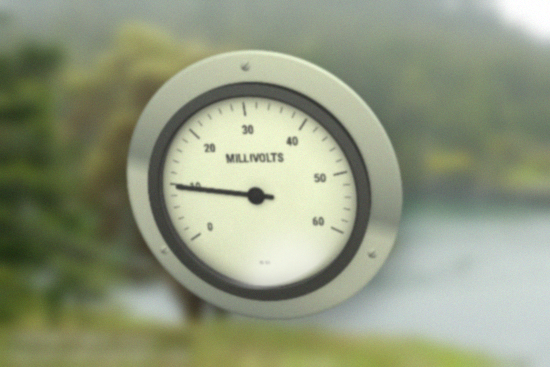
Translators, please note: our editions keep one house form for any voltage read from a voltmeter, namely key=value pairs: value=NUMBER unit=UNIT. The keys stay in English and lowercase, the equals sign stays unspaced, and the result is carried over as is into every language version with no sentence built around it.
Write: value=10 unit=mV
